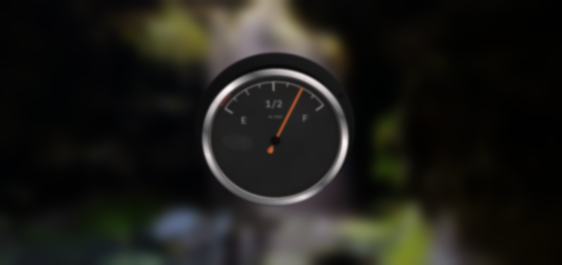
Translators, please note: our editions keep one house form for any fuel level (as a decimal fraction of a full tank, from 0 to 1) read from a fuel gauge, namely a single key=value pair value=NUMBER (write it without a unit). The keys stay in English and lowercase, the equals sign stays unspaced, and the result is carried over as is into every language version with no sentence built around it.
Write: value=0.75
